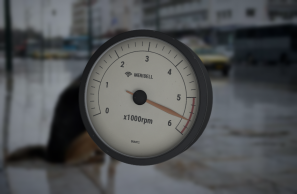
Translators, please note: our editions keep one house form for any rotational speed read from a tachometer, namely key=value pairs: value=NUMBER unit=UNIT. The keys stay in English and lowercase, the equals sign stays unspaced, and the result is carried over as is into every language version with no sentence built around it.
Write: value=5600 unit=rpm
